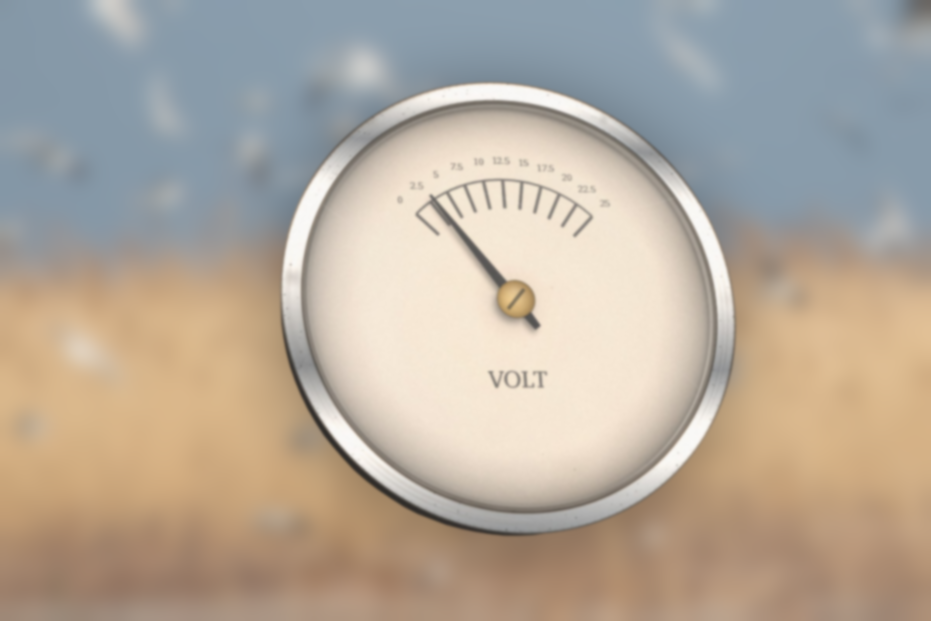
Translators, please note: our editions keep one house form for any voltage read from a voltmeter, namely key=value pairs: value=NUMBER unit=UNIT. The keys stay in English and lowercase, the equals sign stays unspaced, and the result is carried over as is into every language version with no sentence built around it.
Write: value=2.5 unit=V
